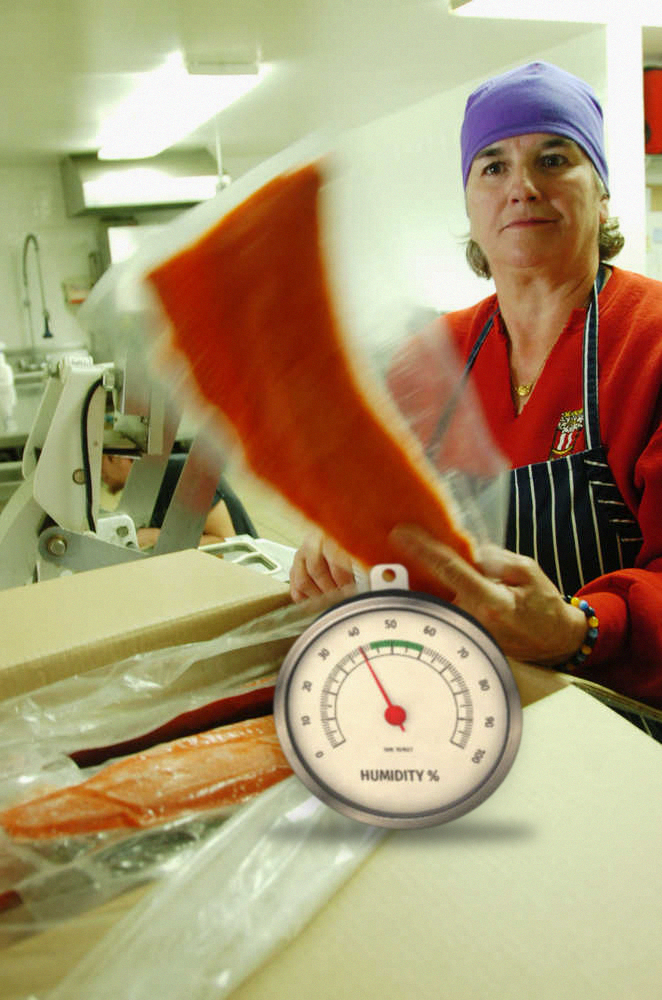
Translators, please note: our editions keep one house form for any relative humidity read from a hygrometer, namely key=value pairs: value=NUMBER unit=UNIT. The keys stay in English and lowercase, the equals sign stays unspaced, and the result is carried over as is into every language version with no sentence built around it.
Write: value=40 unit=%
